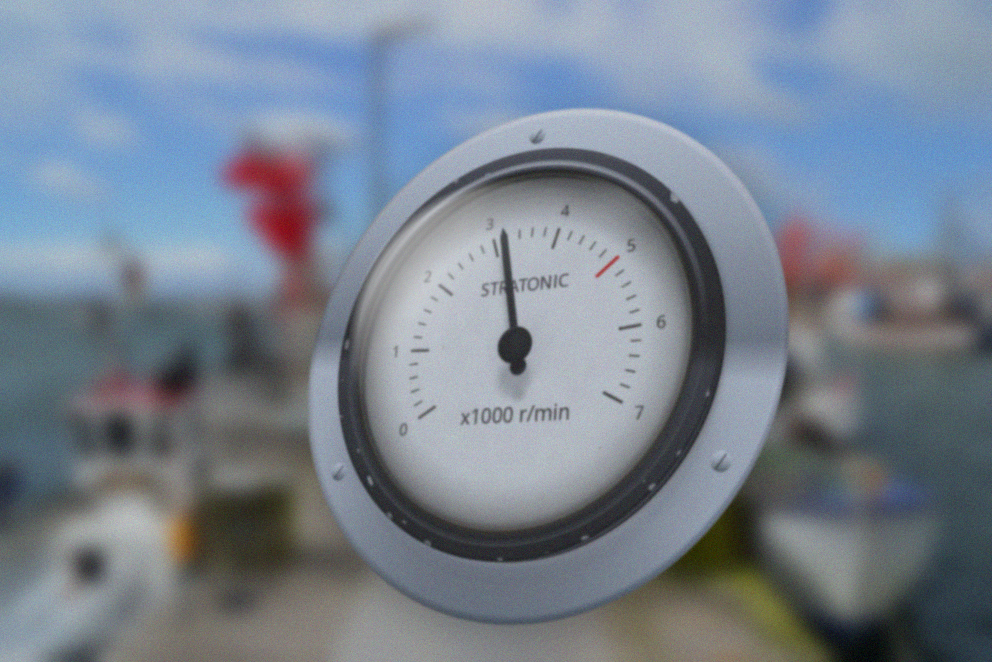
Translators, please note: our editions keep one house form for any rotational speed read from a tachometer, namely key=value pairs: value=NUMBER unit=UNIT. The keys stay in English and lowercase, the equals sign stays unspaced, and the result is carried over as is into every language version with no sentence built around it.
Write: value=3200 unit=rpm
